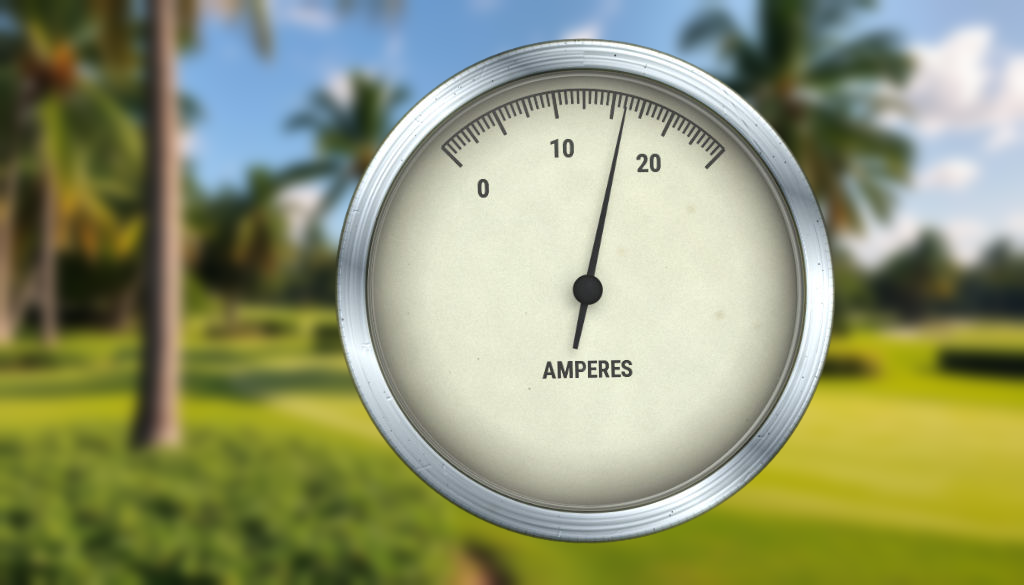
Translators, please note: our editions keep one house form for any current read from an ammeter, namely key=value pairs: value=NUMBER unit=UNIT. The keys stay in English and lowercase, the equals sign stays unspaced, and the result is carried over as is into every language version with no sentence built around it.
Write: value=16 unit=A
